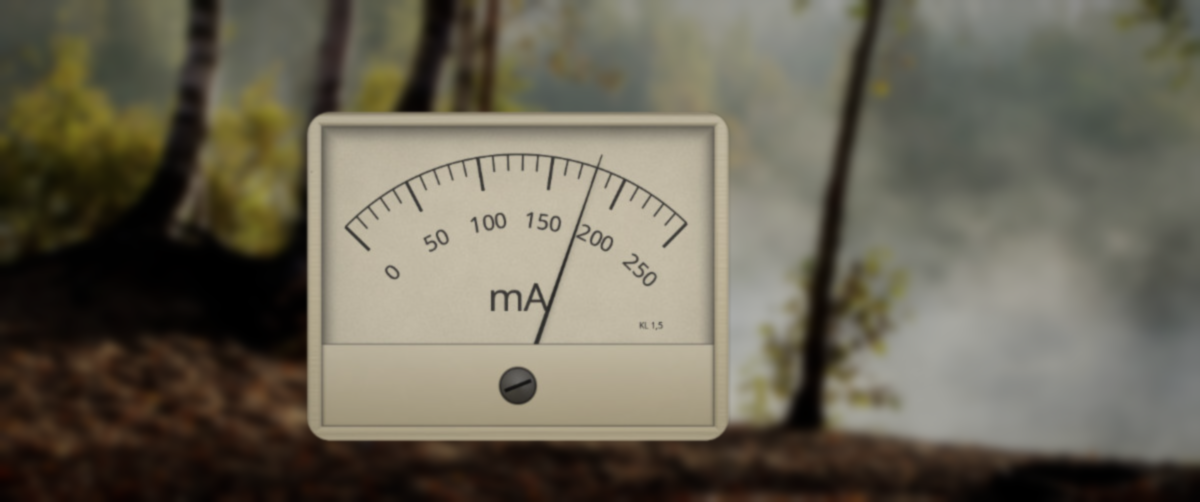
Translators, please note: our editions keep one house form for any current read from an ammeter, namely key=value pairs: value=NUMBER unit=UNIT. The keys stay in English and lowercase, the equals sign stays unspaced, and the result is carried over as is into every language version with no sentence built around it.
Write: value=180 unit=mA
